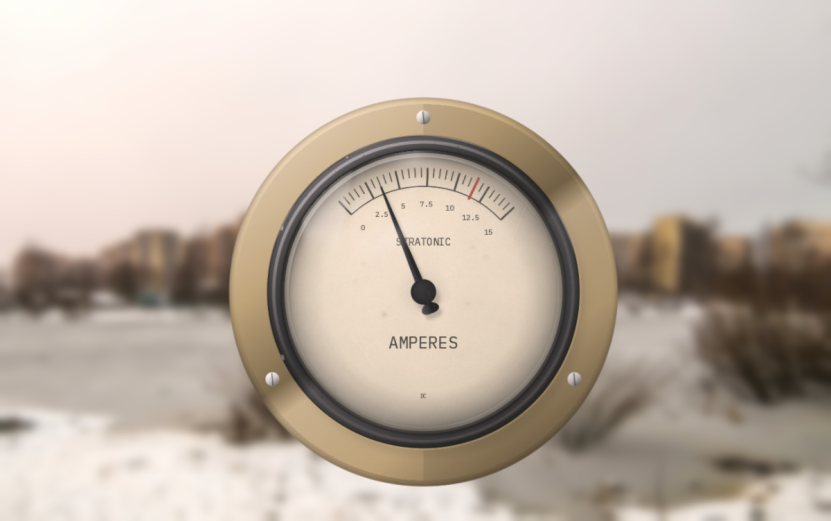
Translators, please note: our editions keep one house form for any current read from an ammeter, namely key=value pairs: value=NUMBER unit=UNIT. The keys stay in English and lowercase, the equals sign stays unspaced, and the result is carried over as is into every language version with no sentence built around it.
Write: value=3.5 unit=A
